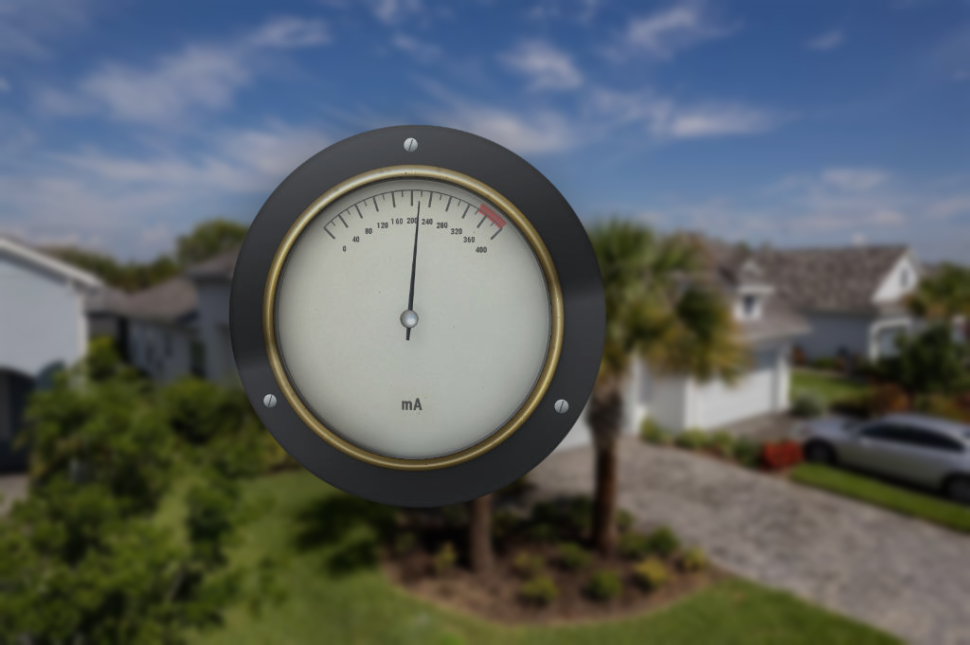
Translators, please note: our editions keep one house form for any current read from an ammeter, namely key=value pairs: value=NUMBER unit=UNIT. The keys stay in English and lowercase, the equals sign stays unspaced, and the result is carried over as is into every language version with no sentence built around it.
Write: value=220 unit=mA
